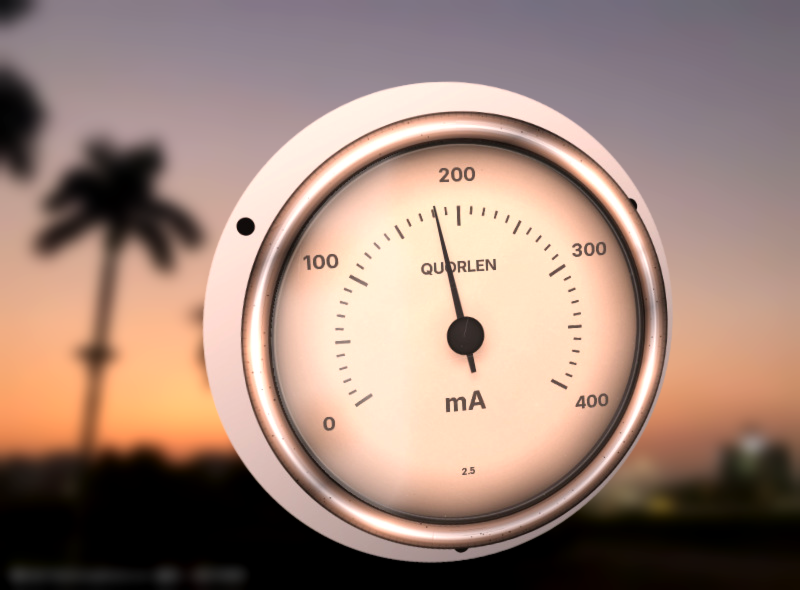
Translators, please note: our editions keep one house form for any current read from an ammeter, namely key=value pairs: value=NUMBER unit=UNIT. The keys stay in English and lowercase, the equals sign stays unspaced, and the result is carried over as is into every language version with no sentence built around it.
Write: value=180 unit=mA
